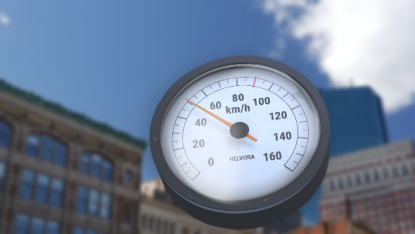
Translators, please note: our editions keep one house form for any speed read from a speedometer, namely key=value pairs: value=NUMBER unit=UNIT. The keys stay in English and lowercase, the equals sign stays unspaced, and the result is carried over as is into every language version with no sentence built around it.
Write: value=50 unit=km/h
